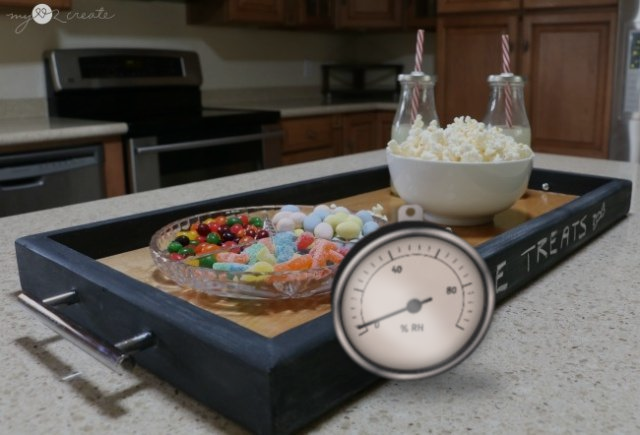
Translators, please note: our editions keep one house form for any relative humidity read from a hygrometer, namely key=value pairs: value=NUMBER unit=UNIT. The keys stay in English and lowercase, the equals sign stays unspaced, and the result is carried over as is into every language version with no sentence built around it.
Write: value=4 unit=%
